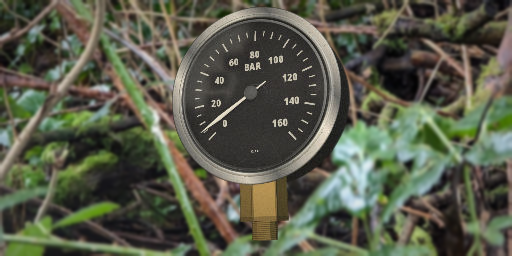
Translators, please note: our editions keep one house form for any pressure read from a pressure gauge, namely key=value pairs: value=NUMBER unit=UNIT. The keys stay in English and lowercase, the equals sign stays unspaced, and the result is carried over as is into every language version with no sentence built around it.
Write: value=5 unit=bar
